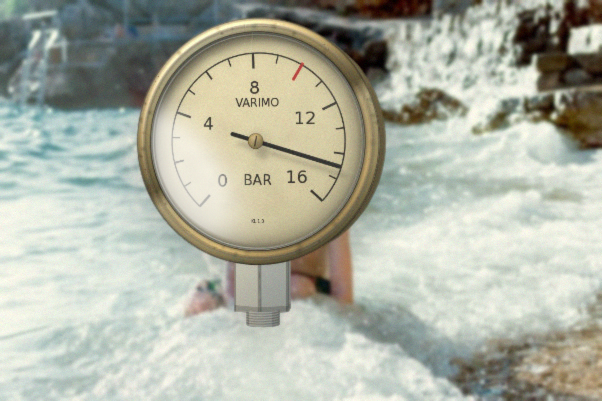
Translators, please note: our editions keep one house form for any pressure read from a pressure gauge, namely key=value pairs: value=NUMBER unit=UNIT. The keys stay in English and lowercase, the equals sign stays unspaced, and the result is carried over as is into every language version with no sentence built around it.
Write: value=14.5 unit=bar
